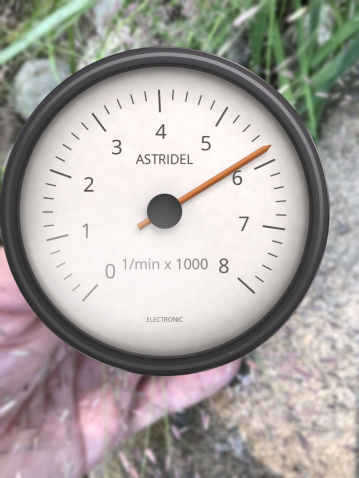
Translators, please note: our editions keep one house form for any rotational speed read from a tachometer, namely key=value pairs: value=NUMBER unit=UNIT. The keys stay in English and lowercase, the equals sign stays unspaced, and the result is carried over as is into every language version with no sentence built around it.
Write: value=5800 unit=rpm
